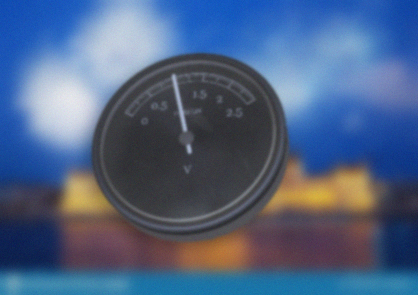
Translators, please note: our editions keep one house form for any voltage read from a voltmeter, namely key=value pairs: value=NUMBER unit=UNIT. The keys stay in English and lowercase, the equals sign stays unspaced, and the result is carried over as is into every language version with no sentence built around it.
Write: value=1 unit=V
